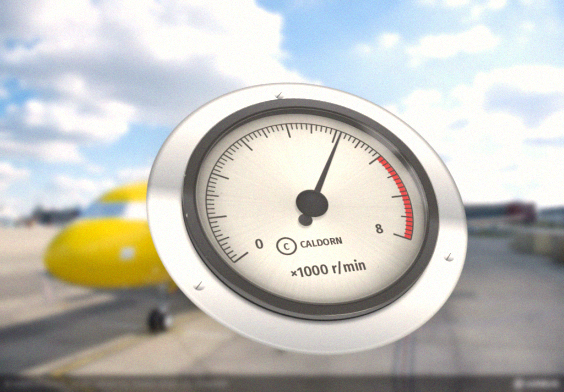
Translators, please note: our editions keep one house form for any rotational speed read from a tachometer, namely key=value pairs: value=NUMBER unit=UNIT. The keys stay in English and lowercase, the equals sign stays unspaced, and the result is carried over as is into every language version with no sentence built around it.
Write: value=5100 unit=rpm
